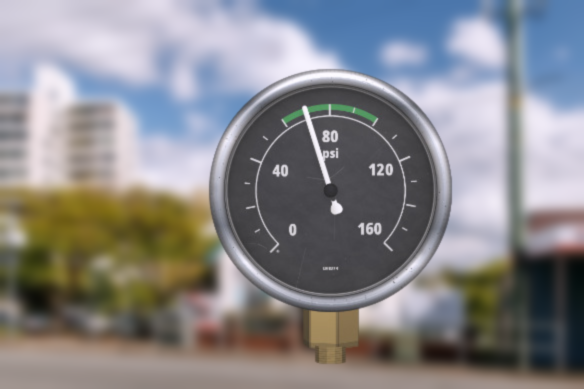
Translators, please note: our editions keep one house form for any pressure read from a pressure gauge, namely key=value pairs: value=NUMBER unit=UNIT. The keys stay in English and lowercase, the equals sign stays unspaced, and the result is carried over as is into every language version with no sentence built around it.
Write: value=70 unit=psi
